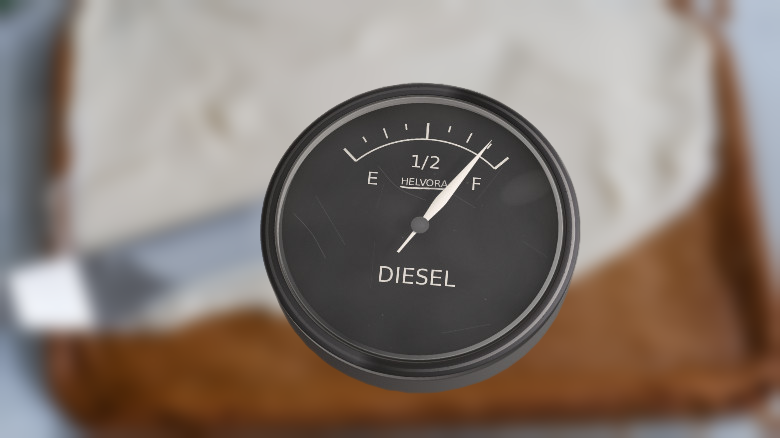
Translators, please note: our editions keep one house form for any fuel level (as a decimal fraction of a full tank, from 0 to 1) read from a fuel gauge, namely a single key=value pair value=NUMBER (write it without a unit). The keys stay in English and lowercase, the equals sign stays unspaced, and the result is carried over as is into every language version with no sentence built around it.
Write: value=0.875
